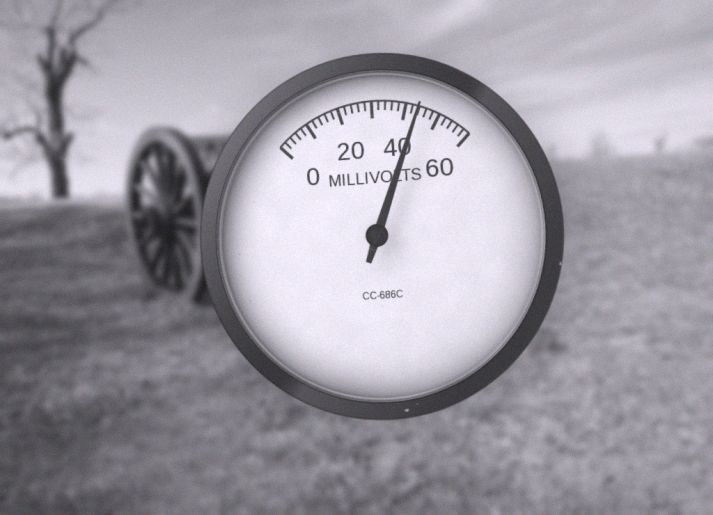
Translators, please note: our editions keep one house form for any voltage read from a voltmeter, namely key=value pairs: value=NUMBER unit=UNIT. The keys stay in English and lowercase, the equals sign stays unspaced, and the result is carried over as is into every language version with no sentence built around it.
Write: value=44 unit=mV
